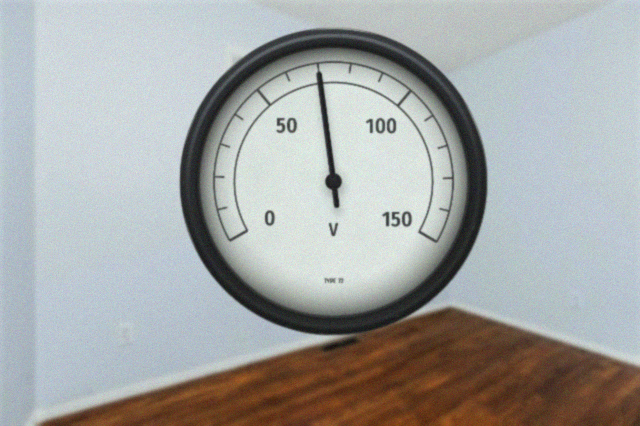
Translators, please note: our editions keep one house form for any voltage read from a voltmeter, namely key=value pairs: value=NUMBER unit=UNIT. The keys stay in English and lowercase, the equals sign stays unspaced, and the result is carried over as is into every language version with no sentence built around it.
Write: value=70 unit=V
